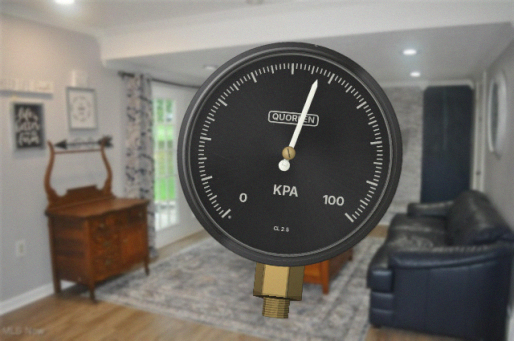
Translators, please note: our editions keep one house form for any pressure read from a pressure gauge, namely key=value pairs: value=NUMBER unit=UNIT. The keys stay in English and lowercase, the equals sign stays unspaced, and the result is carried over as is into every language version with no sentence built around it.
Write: value=57 unit=kPa
